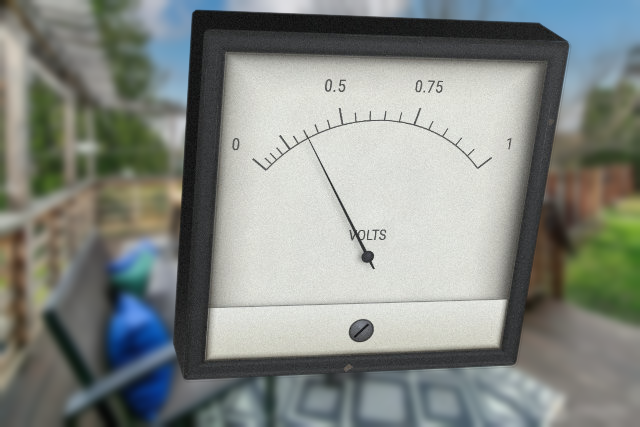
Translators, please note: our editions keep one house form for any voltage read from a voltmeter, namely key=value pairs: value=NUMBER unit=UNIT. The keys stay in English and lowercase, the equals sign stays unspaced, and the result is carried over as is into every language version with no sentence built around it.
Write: value=0.35 unit=V
